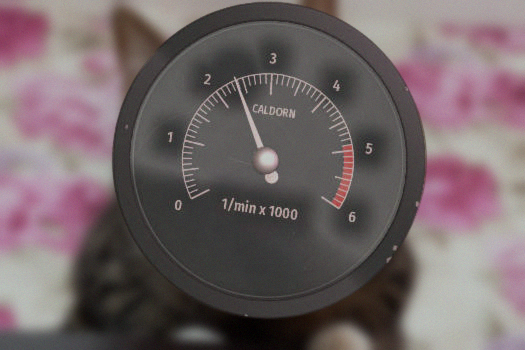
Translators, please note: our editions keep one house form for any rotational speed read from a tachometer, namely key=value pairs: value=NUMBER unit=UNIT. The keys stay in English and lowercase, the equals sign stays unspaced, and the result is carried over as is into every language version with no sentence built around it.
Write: value=2400 unit=rpm
